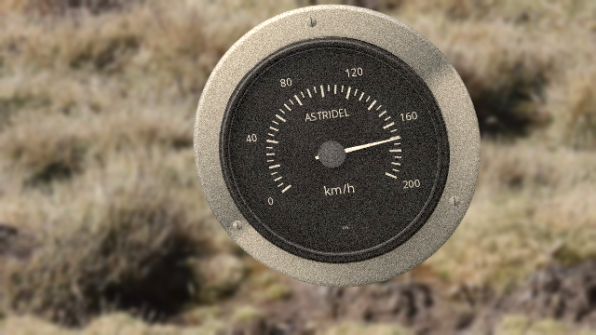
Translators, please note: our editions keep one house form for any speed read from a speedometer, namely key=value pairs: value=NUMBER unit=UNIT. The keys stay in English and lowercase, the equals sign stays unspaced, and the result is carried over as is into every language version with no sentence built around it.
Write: value=170 unit=km/h
